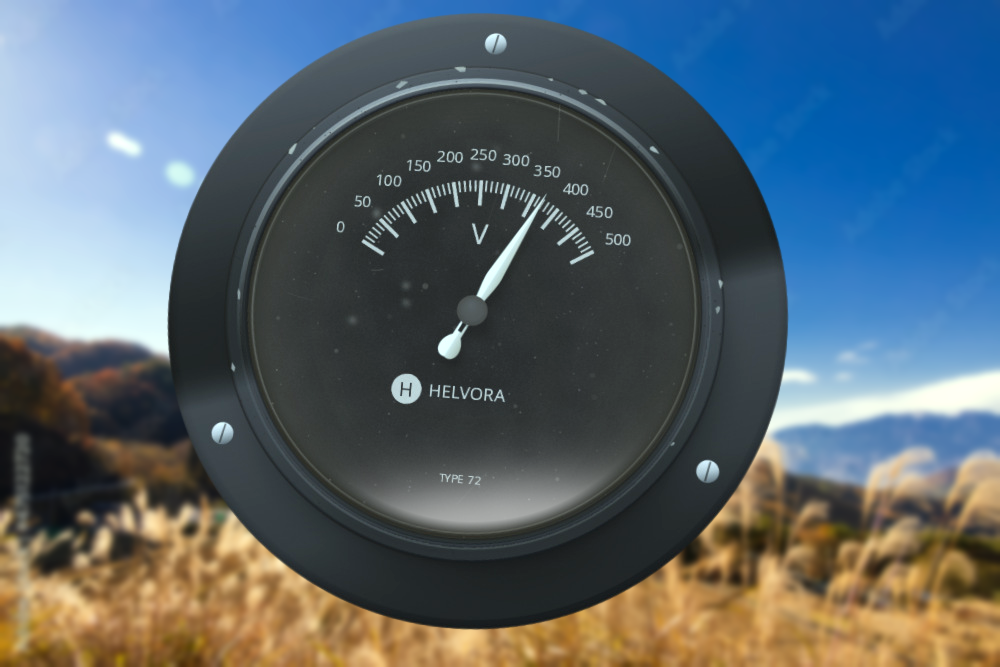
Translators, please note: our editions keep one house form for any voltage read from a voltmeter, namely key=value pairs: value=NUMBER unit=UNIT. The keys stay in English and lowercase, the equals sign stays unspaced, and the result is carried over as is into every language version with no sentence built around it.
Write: value=370 unit=V
